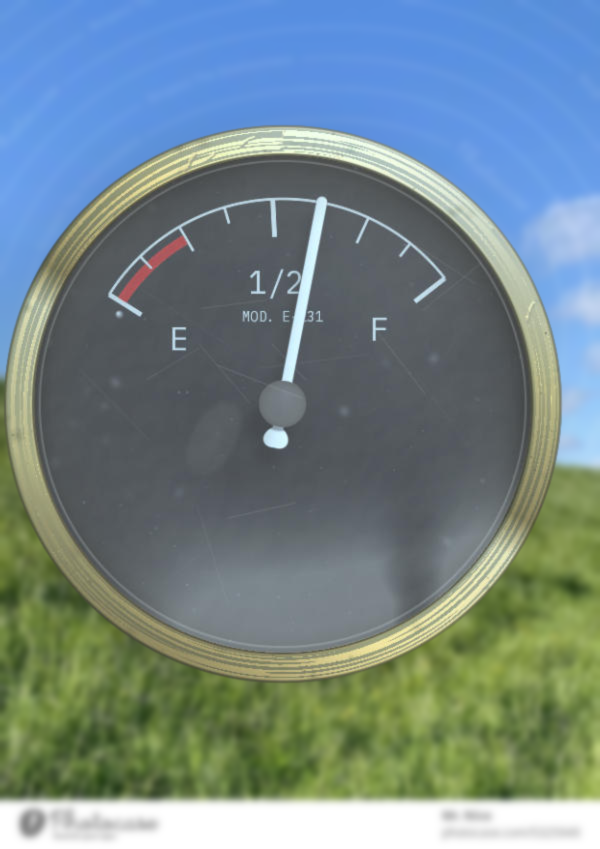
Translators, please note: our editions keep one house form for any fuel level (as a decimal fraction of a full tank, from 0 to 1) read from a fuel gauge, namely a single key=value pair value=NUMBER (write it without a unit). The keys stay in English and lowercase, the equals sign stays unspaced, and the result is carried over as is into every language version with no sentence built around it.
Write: value=0.625
